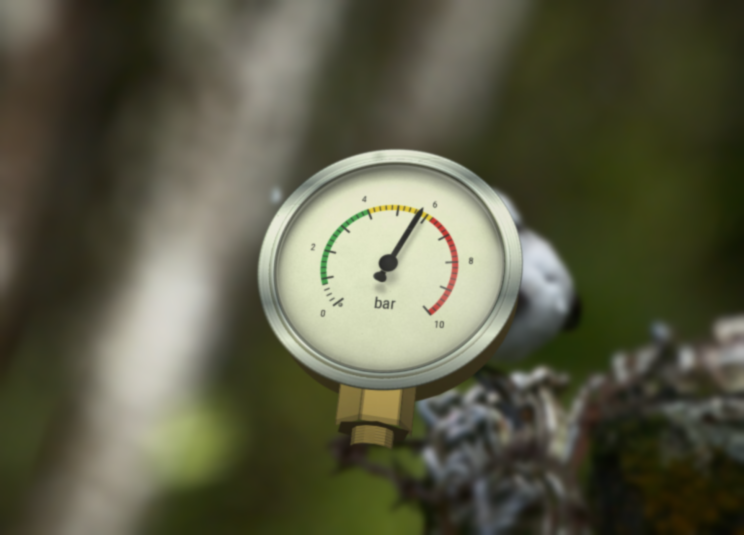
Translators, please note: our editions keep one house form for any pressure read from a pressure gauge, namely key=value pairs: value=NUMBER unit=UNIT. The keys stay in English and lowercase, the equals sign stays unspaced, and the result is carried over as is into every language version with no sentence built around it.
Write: value=5.8 unit=bar
